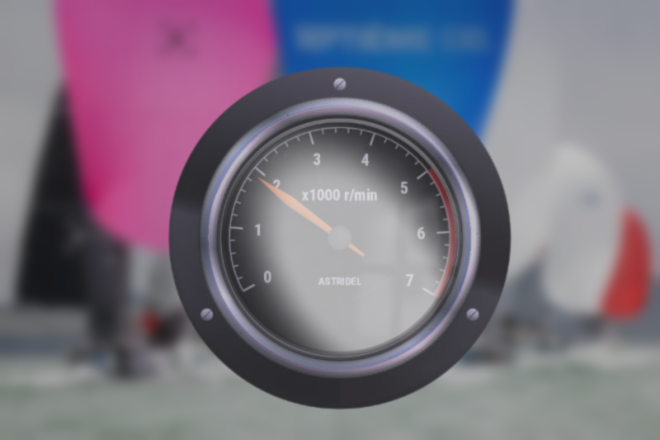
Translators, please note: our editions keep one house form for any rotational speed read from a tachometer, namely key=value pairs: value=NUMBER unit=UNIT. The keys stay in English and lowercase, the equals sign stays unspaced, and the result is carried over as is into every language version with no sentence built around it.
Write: value=1900 unit=rpm
